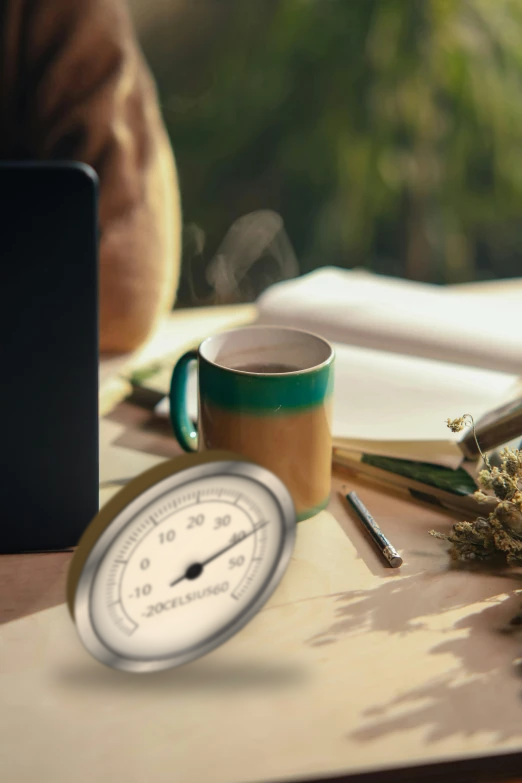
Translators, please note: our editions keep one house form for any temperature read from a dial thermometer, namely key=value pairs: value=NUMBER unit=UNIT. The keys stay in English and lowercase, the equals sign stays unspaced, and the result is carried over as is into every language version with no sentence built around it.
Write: value=40 unit=°C
